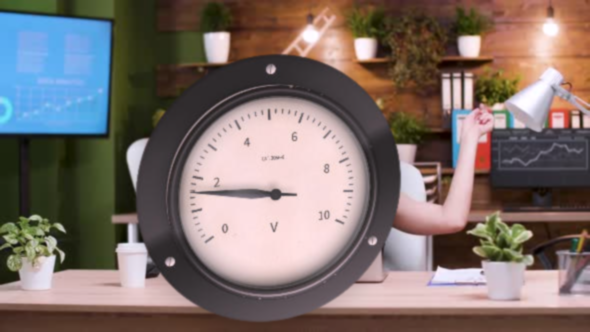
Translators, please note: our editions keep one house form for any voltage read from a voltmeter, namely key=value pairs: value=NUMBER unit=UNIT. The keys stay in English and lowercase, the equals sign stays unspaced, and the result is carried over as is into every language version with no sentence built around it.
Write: value=1.6 unit=V
